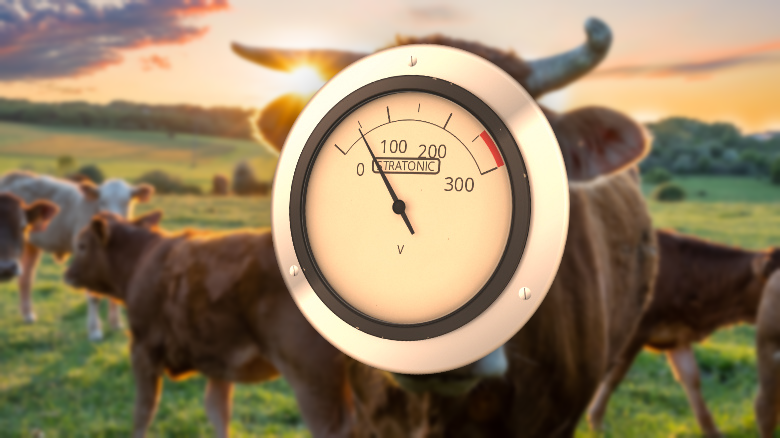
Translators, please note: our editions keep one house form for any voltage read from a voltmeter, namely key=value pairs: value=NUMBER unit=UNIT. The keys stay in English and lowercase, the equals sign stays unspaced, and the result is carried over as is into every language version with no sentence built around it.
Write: value=50 unit=V
